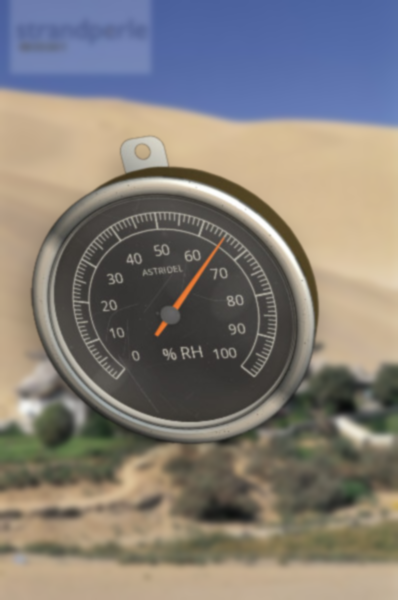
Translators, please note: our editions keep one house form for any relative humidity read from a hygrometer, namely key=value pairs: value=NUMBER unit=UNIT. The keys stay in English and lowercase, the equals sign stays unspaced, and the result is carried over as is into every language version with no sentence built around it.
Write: value=65 unit=%
